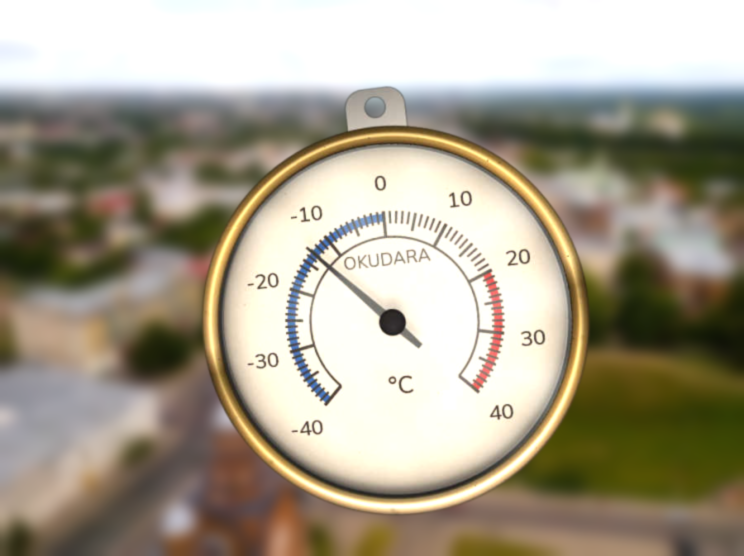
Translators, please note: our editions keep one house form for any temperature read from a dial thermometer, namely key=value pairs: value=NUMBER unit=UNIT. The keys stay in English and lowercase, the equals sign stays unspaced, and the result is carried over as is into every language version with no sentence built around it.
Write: value=-13 unit=°C
